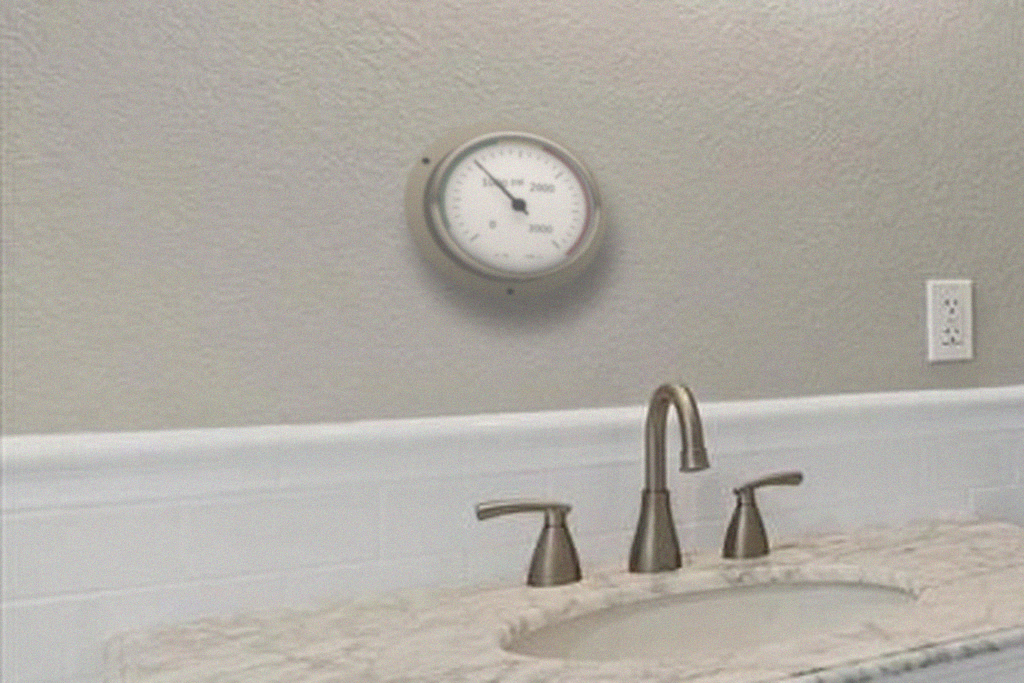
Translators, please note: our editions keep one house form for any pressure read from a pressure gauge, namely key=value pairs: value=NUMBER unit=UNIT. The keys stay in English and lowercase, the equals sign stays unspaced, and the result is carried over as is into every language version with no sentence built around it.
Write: value=1000 unit=psi
